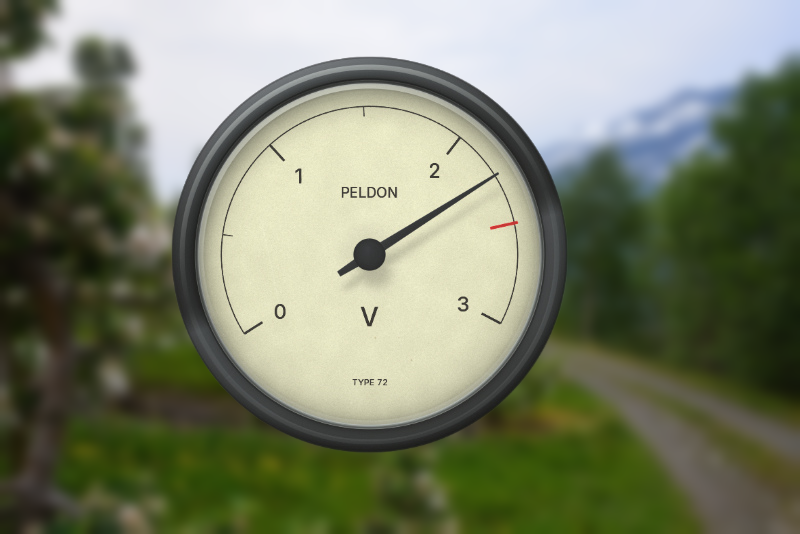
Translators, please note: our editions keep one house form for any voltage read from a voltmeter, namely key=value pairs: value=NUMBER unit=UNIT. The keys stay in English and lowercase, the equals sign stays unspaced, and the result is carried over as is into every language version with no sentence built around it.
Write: value=2.25 unit=V
